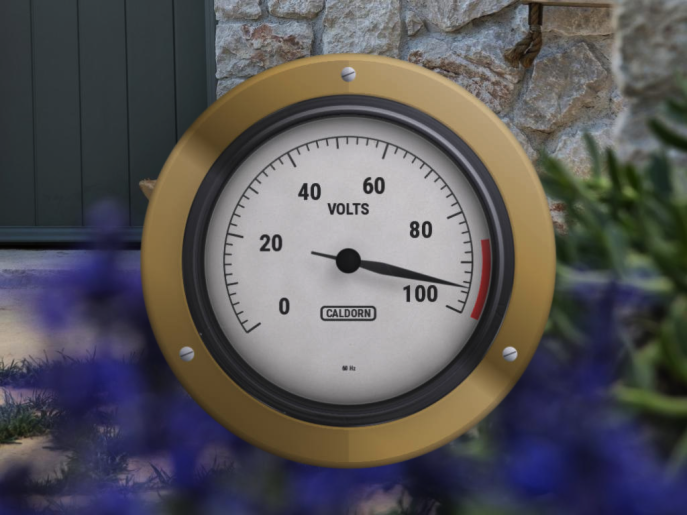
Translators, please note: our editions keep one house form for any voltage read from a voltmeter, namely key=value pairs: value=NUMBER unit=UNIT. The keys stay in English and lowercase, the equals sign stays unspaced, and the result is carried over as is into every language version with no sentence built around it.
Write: value=95 unit=V
